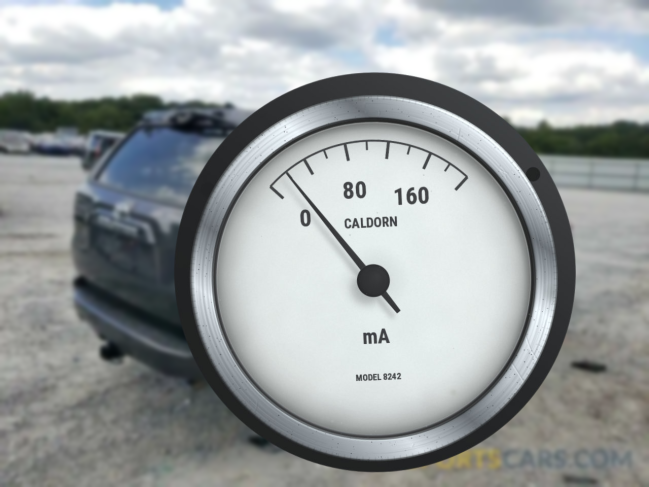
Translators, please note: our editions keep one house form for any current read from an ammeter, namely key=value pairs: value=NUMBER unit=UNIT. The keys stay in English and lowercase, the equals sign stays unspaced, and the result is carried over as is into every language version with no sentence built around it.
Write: value=20 unit=mA
